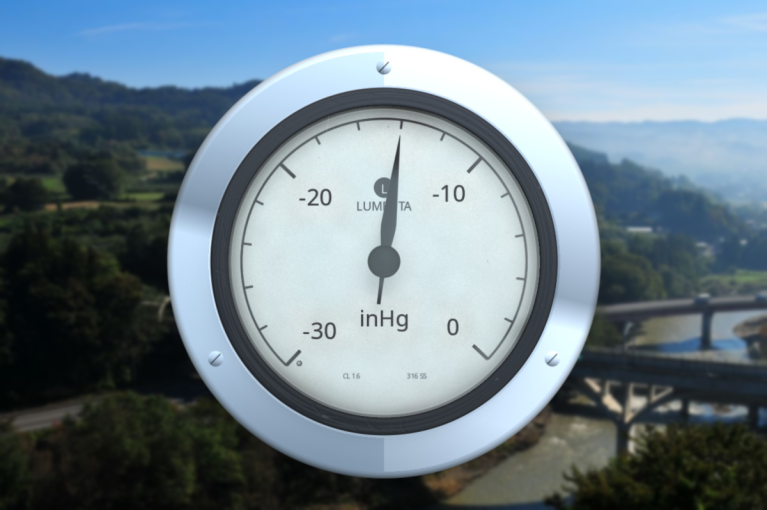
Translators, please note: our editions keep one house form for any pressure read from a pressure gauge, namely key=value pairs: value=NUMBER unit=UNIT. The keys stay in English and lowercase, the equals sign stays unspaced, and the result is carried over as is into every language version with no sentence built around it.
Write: value=-14 unit=inHg
